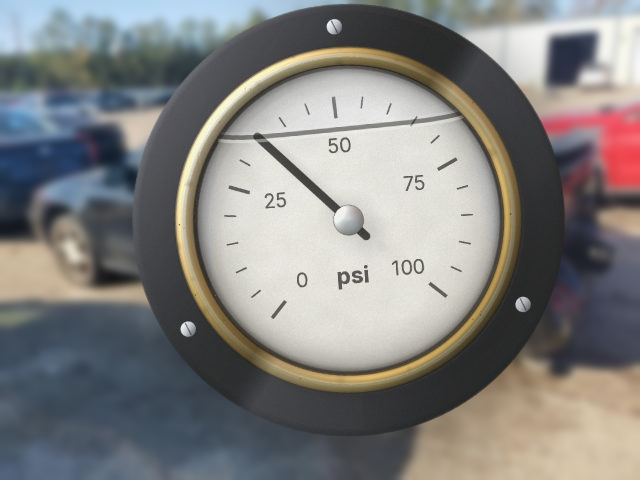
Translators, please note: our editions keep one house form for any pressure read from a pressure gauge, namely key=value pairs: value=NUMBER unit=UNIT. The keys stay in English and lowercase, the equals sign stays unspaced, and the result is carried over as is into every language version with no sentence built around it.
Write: value=35 unit=psi
